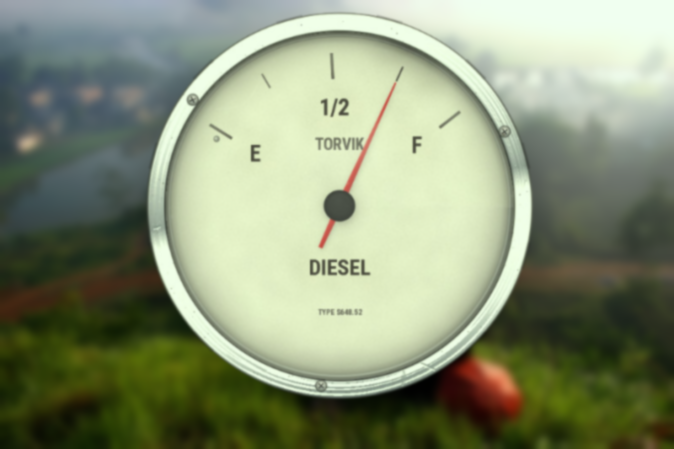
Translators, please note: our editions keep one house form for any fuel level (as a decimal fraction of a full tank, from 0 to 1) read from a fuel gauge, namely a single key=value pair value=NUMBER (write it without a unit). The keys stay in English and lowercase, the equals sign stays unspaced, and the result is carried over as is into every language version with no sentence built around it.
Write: value=0.75
